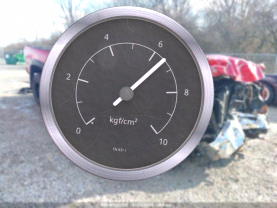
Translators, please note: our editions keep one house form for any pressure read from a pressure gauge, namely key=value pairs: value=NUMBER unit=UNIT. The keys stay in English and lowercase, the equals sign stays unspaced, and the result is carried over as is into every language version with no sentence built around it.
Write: value=6.5 unit=kg/cm²
